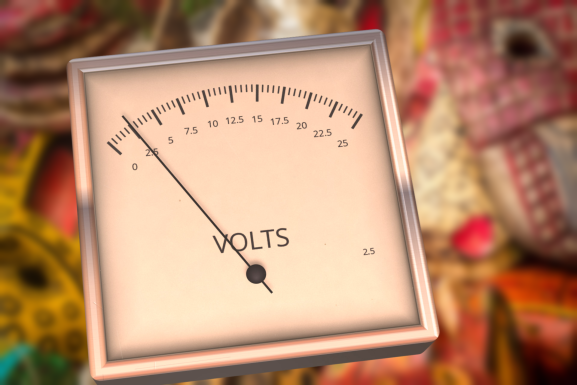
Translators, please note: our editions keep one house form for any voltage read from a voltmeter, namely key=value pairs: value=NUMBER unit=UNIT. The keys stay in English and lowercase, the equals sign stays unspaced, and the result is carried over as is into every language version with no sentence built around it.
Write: value=2.5 unit=V
